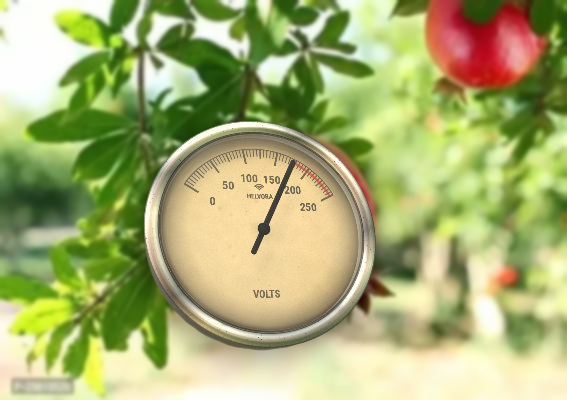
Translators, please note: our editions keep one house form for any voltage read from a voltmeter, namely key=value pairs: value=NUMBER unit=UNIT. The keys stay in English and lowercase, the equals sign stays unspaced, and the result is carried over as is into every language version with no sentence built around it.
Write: value=175 unit=V
